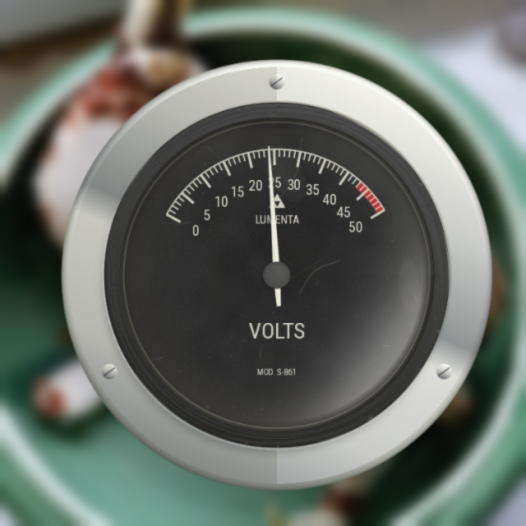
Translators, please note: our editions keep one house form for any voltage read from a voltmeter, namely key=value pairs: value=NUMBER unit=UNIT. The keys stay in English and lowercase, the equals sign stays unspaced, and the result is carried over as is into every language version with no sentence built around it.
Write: value=24 unit=V
